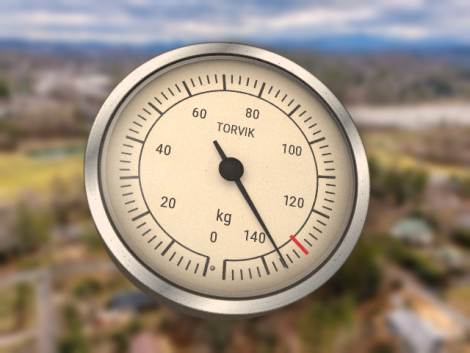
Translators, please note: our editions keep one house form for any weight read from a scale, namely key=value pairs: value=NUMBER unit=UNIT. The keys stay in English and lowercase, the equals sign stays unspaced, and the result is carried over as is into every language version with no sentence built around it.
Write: value=136 unit=kg
